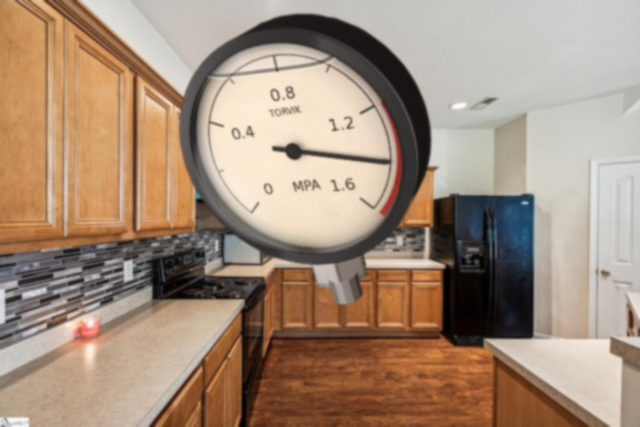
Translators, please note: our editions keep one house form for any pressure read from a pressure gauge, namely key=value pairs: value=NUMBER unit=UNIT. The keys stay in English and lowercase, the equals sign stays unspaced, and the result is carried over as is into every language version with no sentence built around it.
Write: value=1.4 unit=MPa
